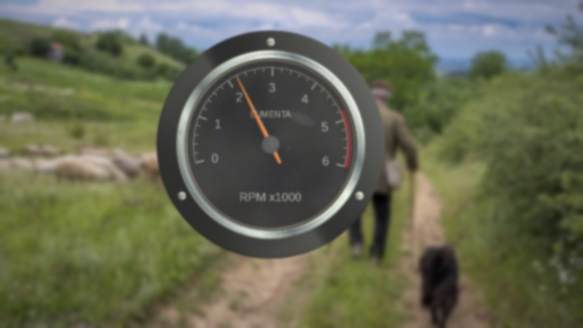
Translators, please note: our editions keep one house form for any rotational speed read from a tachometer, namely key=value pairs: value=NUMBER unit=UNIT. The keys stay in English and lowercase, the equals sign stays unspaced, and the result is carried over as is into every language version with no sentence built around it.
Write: value=2200 unit=rpm
